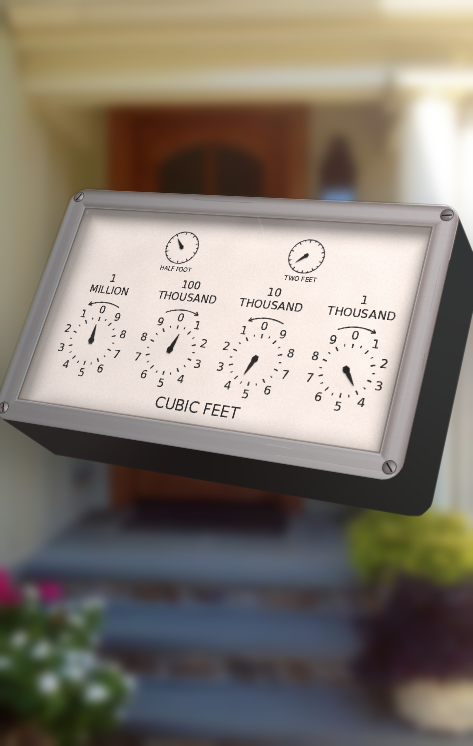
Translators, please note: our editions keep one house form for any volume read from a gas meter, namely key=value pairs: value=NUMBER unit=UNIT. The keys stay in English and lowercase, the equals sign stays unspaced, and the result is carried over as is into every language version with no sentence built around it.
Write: value=4400 unit=ft³
